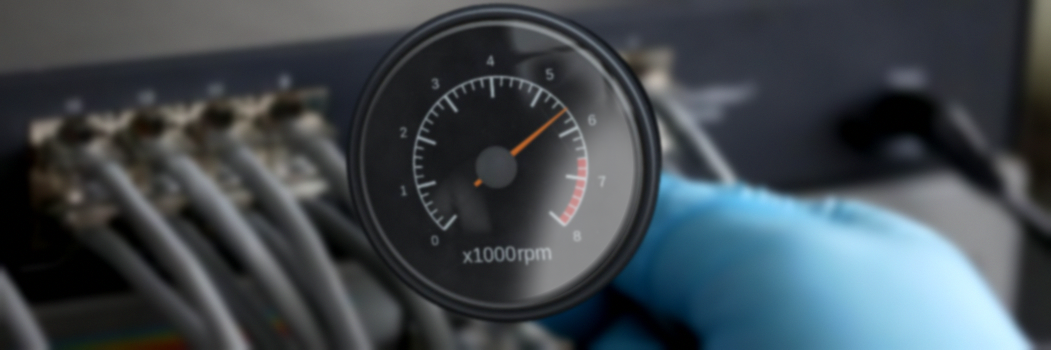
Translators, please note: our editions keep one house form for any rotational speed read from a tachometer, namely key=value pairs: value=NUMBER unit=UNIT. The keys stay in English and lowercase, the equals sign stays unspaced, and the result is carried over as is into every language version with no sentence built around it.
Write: value=5600 unit=rpm
